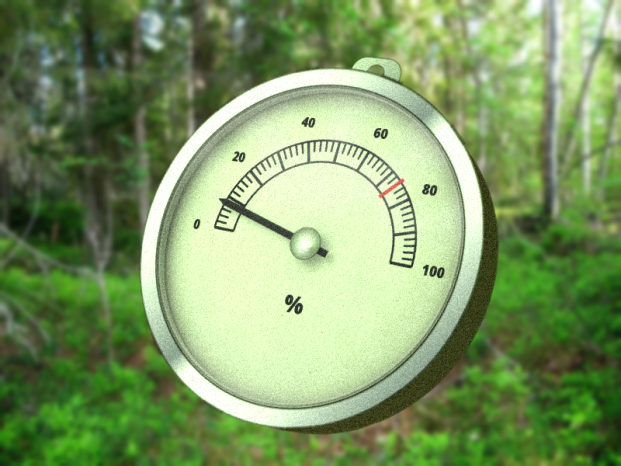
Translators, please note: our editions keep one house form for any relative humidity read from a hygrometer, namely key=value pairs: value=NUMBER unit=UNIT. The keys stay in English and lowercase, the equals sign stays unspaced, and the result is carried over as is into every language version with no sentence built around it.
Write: value=8 unit=%
